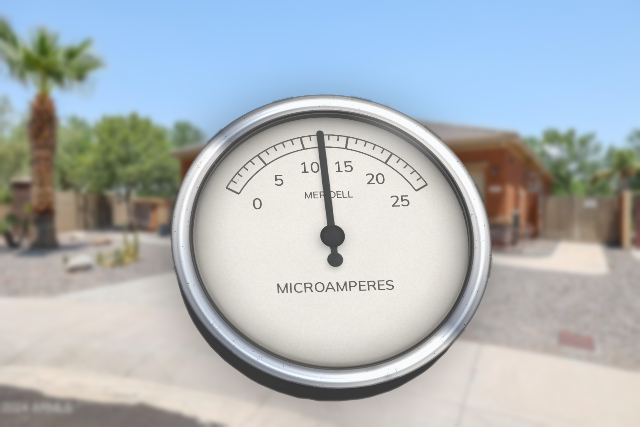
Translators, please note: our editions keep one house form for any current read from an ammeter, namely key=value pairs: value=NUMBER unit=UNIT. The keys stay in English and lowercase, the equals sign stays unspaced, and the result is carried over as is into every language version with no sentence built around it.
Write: value=12 unit=µA
